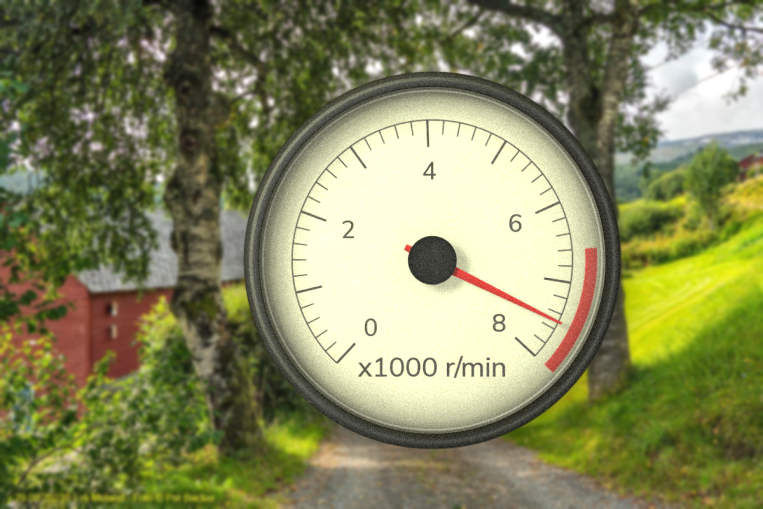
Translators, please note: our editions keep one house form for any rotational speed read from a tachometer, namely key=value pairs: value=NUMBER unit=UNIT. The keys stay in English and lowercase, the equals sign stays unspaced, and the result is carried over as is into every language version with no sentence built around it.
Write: value=7500 unit=rpm
